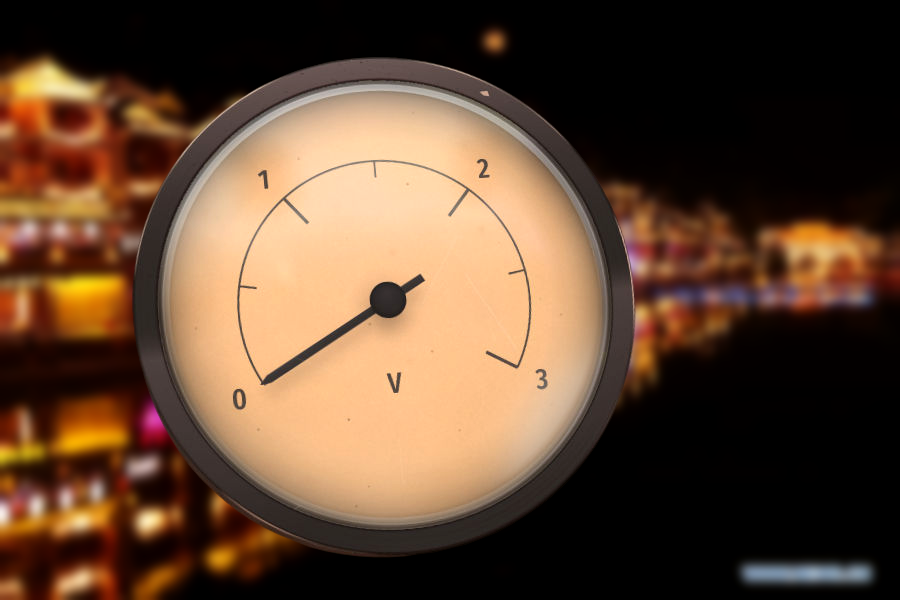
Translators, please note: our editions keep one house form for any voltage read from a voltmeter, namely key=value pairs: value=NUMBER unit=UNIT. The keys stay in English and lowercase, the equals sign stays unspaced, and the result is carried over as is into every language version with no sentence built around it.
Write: value=0 unit=V
